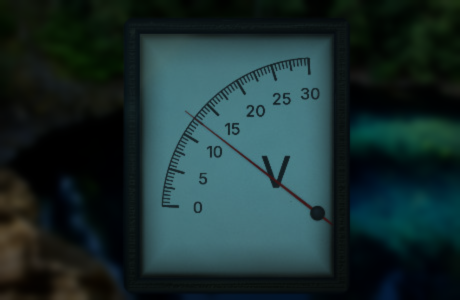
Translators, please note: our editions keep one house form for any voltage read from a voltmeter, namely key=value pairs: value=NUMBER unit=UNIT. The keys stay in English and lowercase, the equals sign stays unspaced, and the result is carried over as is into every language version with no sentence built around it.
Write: value=12.5 unit=V
